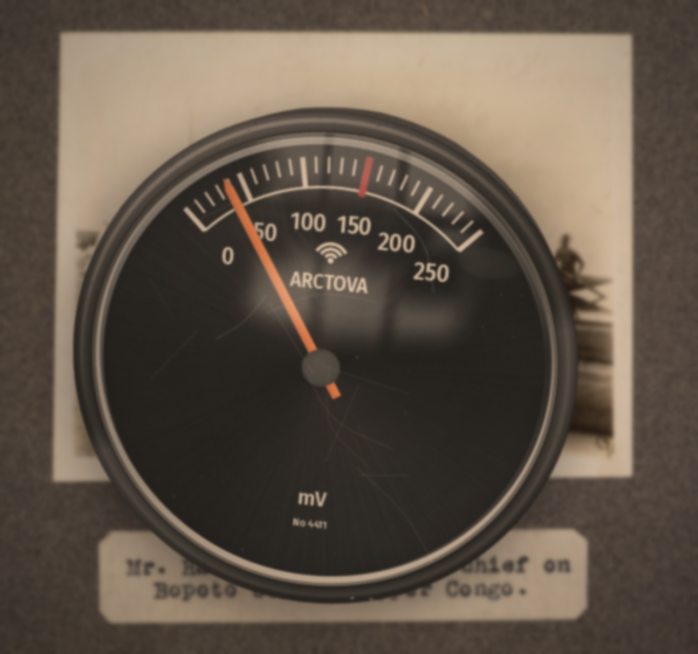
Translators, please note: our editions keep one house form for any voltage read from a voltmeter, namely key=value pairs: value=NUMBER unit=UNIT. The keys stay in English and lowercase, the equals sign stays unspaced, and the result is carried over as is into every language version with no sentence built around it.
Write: value=40 unit=mV
